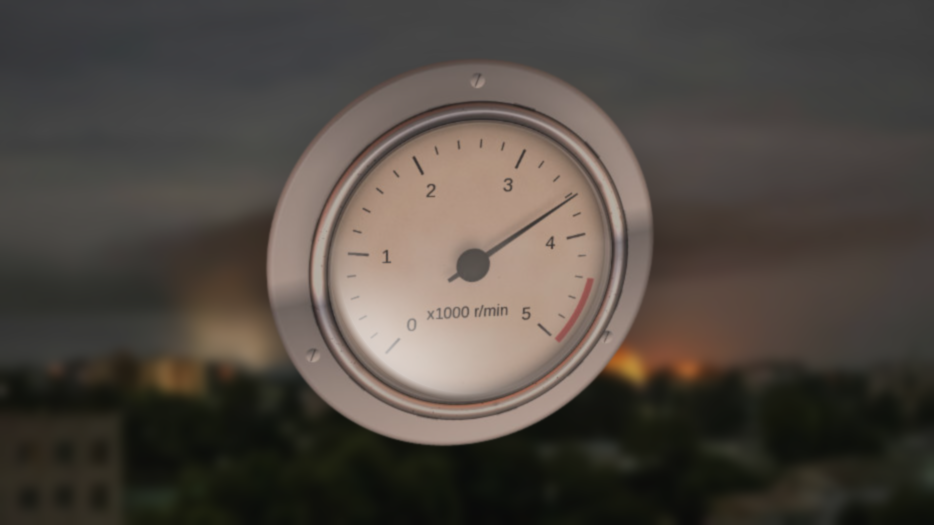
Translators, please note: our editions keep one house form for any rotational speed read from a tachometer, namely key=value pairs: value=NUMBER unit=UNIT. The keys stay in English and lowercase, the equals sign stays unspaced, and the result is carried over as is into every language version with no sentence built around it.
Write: value=3600 unit=rpm
